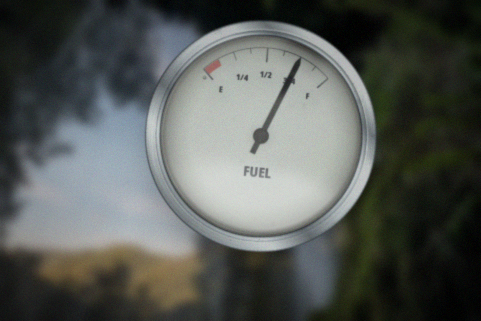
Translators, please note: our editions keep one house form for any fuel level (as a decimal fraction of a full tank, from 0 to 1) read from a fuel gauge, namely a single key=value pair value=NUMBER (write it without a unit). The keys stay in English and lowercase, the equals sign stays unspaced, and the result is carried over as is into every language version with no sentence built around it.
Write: value=0.75
